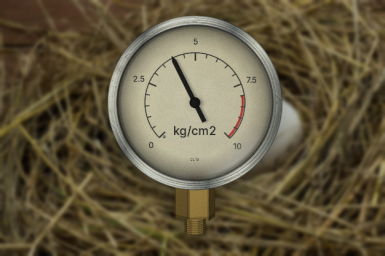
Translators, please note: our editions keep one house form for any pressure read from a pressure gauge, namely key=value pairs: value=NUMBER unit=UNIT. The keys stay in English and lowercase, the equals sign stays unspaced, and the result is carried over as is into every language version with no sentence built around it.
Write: value=4 unit=kg/cm²
